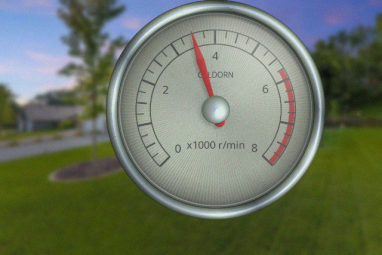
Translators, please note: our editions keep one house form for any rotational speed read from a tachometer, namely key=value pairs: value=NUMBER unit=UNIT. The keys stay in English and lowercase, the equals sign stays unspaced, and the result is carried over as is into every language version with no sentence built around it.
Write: value=3500 unit=rpm
